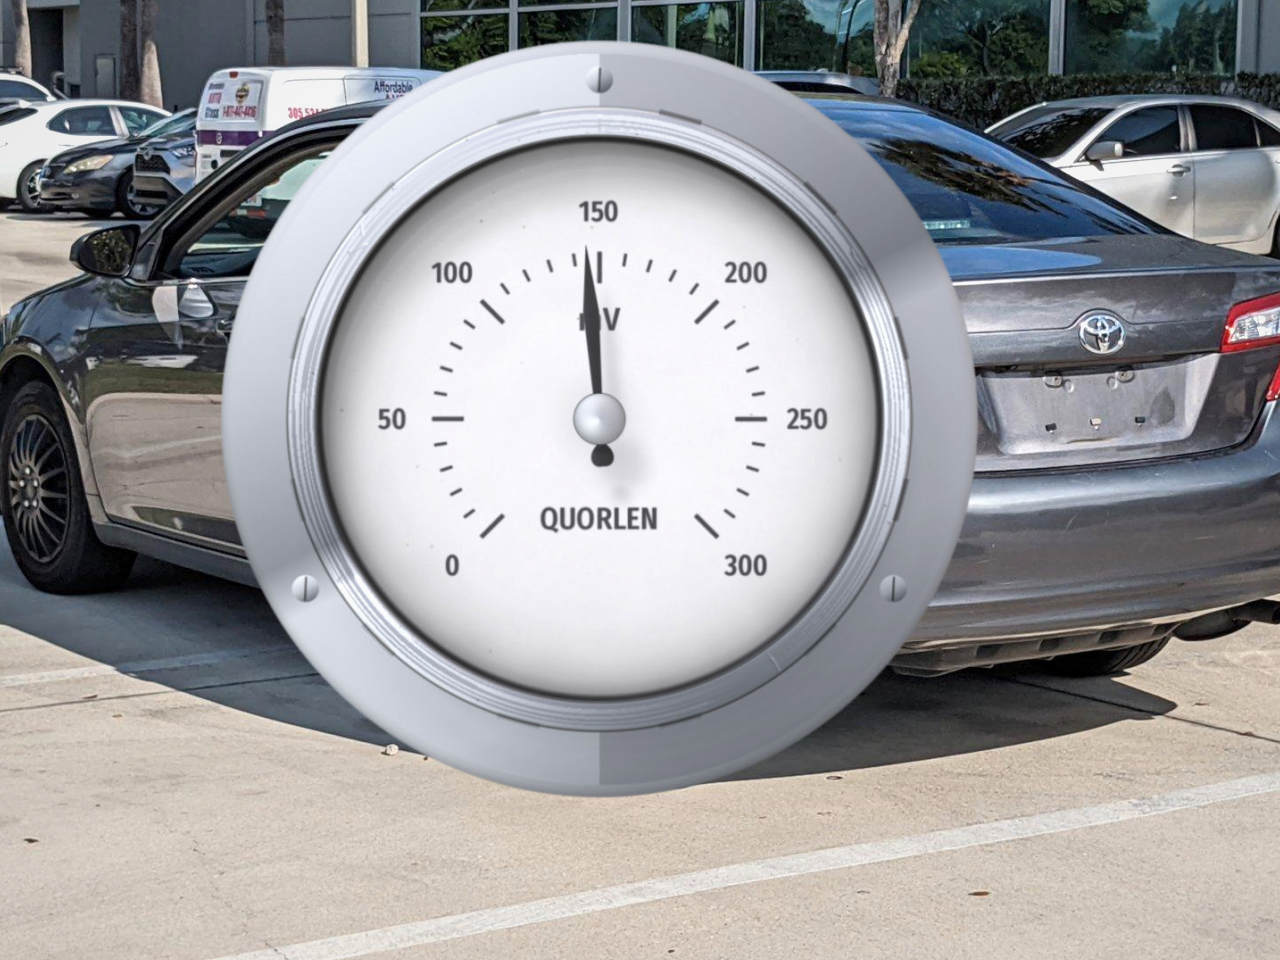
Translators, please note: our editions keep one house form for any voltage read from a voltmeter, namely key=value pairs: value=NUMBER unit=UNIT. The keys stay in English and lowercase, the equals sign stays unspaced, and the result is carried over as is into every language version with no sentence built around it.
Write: value=145 unit=mV
